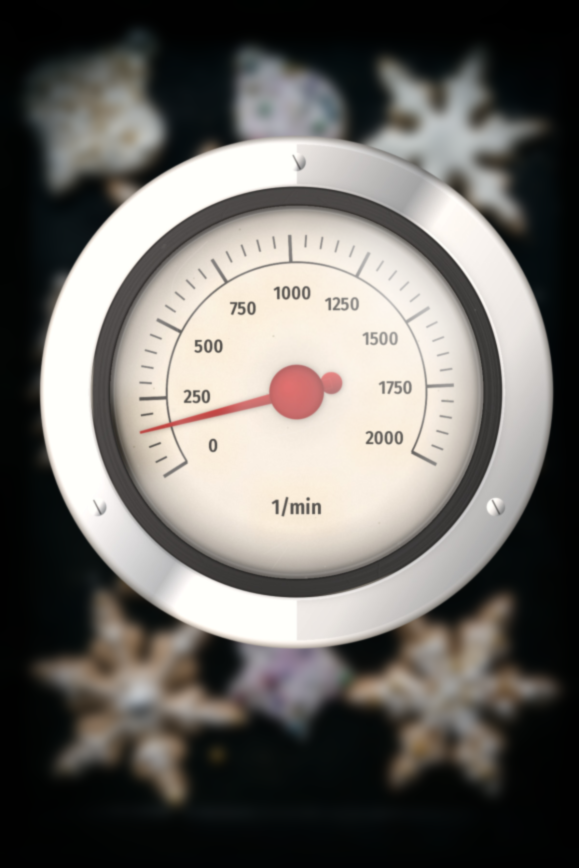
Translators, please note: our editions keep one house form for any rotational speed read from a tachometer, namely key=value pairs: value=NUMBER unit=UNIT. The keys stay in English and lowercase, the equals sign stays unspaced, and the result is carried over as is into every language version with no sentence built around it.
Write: value=150 unit=rpm
